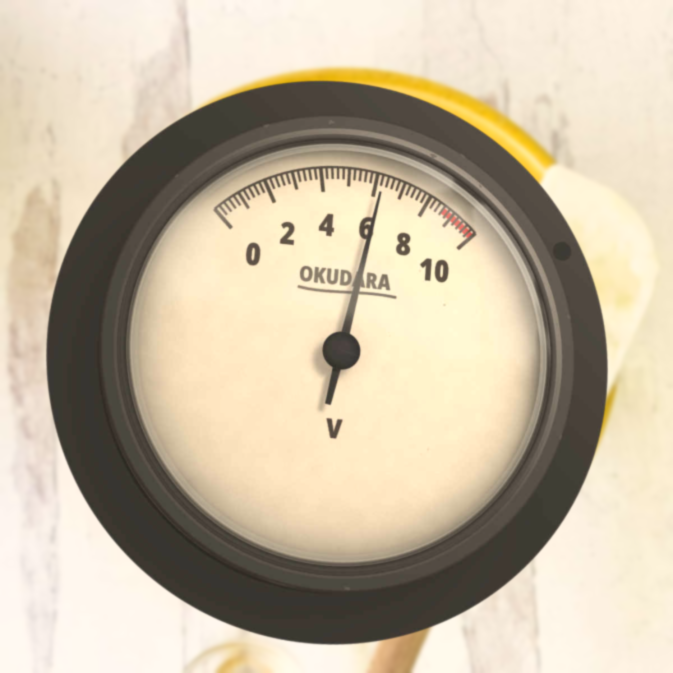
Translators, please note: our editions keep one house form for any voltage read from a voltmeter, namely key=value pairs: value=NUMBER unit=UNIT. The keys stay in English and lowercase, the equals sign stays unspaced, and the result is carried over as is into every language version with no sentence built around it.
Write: value=6.2 unit=V
